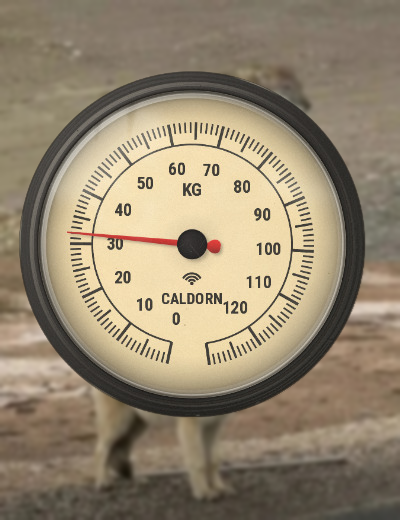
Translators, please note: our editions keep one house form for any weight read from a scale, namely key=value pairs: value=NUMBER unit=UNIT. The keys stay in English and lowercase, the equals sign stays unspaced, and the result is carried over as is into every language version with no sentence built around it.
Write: value=32 unit=kg
